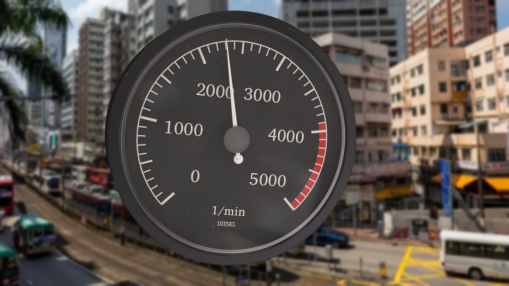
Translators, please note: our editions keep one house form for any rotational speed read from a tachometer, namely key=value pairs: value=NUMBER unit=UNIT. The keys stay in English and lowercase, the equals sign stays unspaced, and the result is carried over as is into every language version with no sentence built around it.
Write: value=2300 unit=rpm
